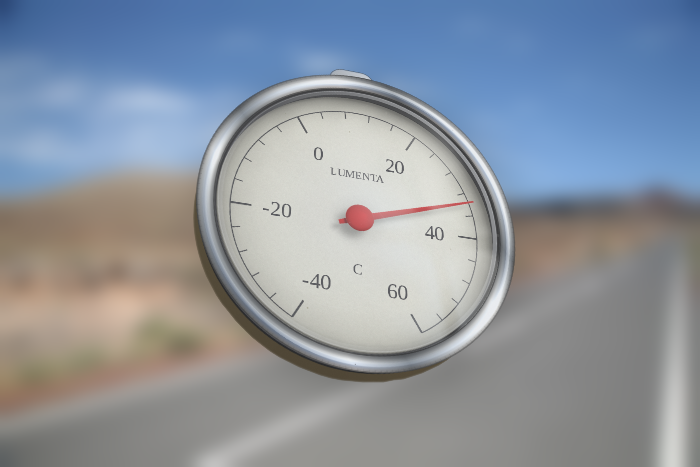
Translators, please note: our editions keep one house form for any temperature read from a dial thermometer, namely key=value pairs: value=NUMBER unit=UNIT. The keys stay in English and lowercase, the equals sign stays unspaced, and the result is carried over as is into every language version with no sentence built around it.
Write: value=34 unit=°C
